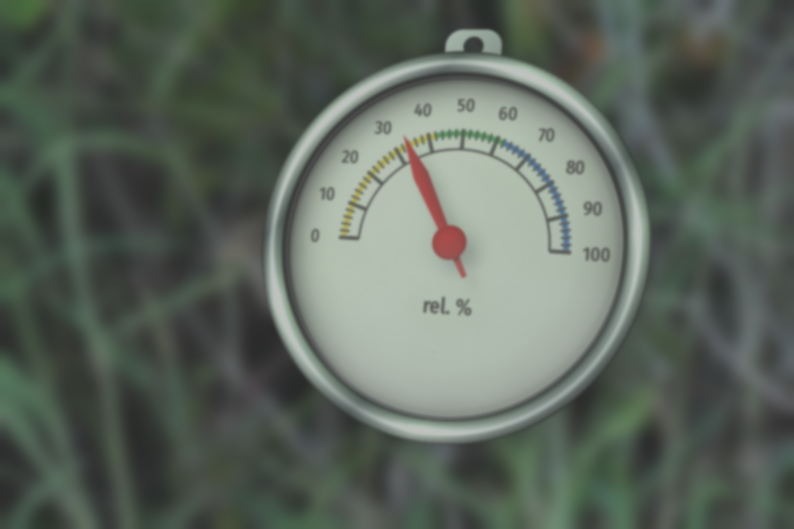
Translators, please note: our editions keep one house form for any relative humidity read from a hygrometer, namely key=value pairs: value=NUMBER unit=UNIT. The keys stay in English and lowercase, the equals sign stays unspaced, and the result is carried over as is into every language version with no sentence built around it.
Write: value=34 unit=%
